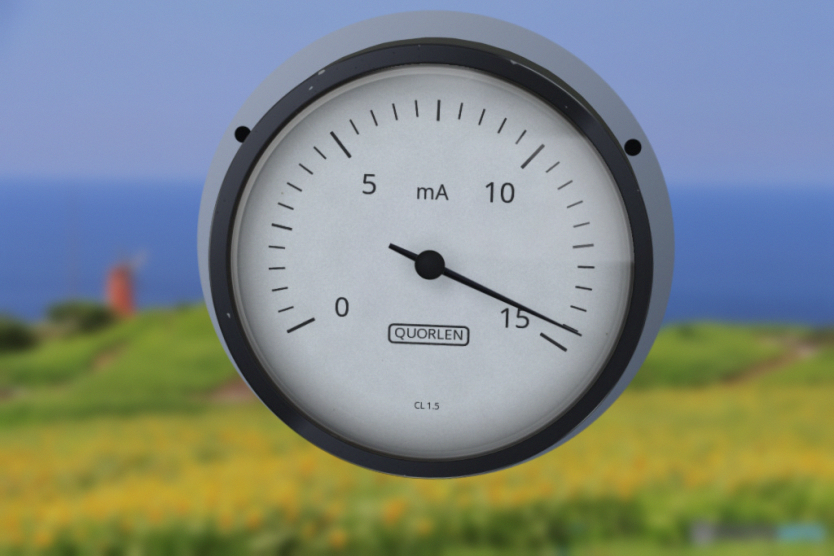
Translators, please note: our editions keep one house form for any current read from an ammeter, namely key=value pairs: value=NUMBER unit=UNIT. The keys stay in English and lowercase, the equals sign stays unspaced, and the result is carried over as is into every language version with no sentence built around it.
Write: value=14.5 unit=mA
